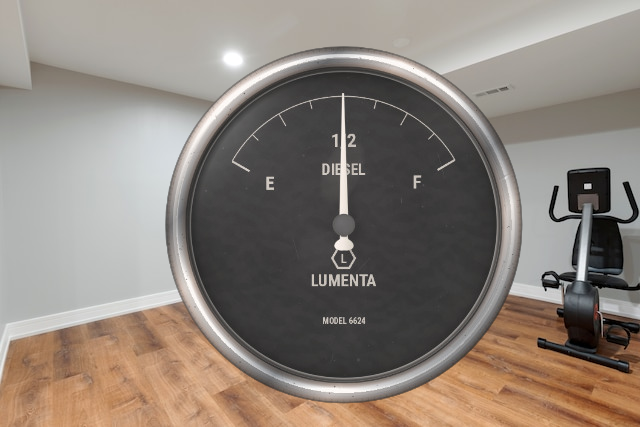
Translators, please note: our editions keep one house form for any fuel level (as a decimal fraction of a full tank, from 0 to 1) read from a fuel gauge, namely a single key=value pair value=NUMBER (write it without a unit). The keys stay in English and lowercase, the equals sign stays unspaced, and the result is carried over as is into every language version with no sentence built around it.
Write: value=0.5
